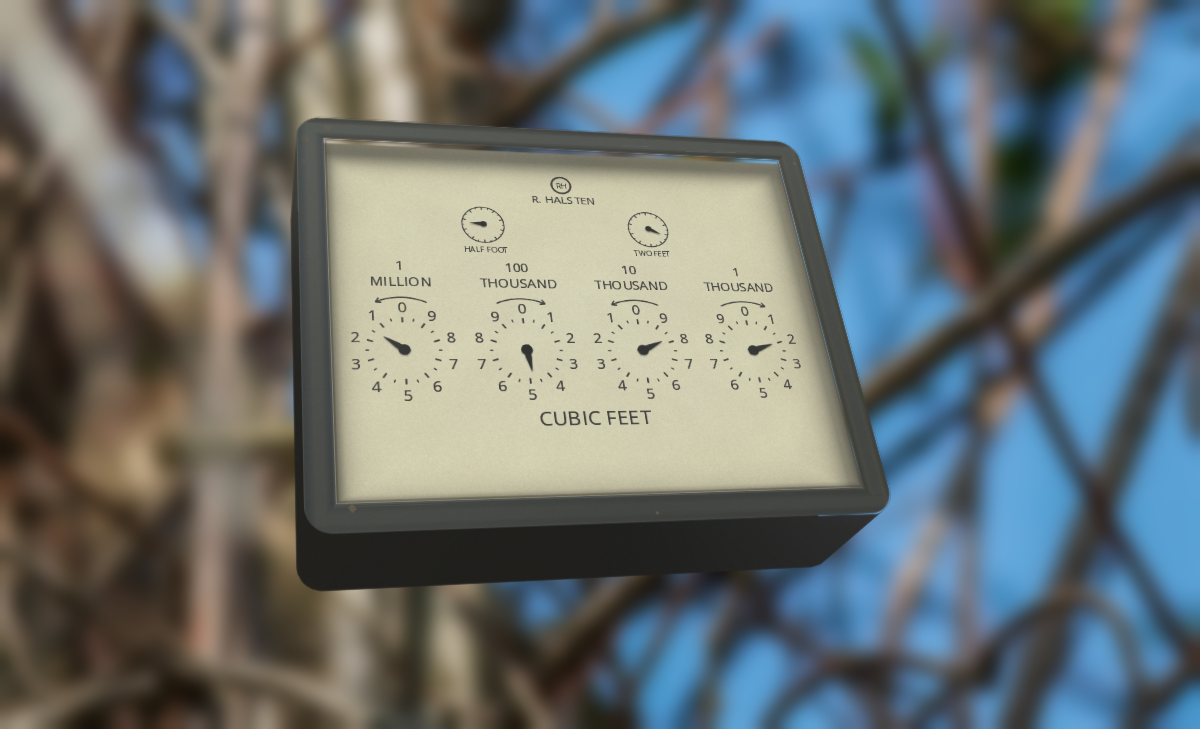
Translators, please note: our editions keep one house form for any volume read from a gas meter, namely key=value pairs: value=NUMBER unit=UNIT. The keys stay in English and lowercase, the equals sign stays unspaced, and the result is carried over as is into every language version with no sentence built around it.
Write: value=148200 unit=ft³
